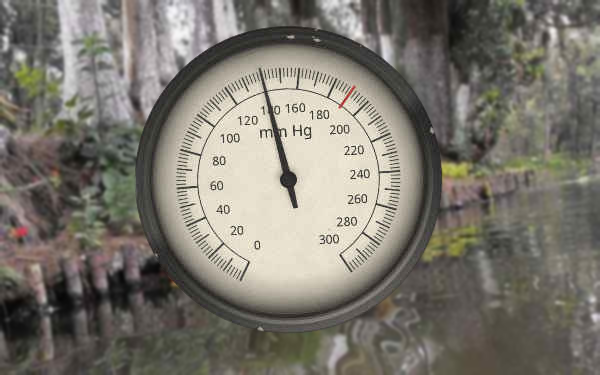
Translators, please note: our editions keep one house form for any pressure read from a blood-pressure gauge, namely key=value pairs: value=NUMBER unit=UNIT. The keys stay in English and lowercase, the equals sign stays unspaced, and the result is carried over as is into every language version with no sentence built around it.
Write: value=140 unit=mmHg
